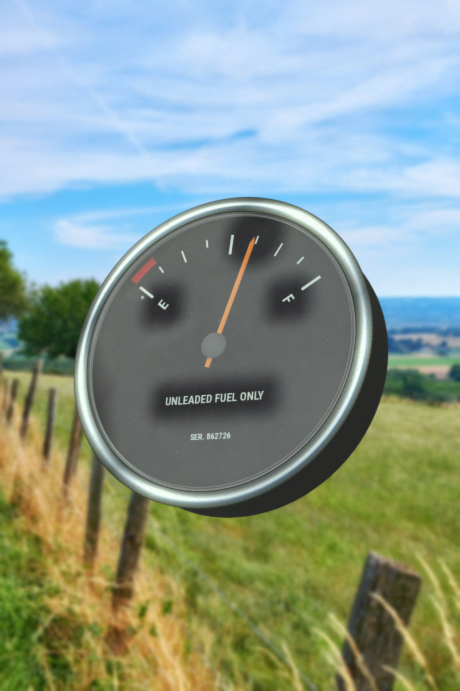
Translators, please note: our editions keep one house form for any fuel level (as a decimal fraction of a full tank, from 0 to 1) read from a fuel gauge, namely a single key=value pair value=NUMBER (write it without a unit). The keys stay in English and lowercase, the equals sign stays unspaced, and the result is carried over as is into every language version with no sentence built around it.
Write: value=0.625
